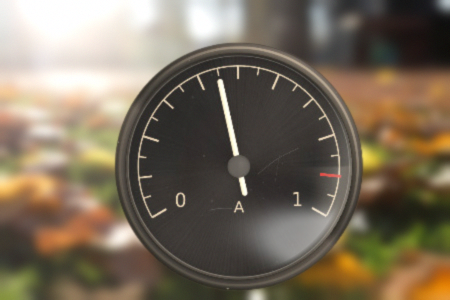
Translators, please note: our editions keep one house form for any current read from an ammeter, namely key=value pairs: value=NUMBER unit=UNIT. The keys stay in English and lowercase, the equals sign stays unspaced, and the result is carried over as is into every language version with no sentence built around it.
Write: value=0.45 unit=A
